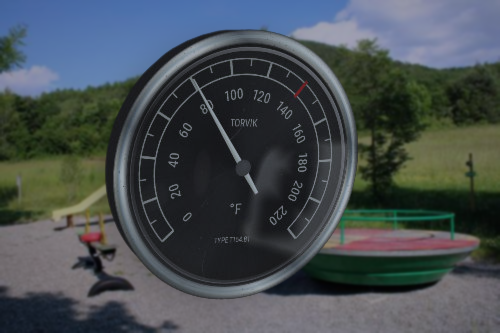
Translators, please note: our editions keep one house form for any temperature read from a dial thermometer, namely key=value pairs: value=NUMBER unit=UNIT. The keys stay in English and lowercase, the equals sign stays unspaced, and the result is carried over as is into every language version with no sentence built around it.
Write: value=80 unit=°F
